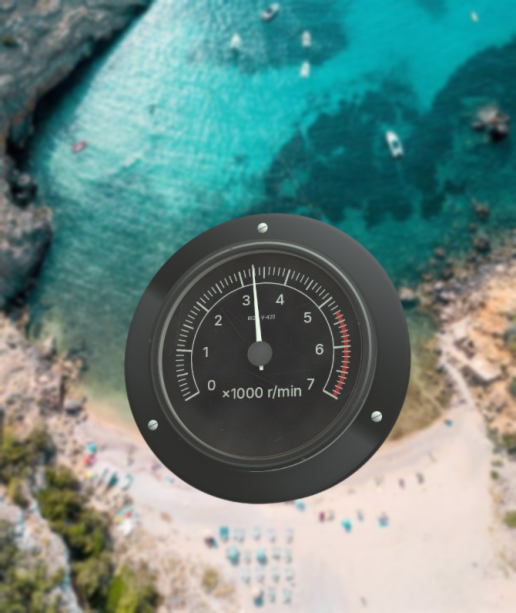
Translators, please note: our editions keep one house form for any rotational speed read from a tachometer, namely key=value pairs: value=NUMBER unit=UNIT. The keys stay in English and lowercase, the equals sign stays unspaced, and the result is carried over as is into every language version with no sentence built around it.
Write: value=3300 unit=rpm
